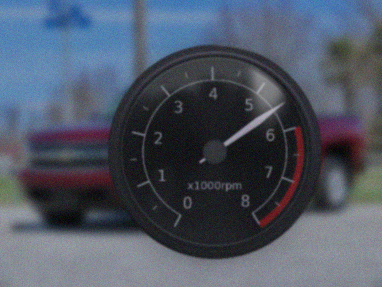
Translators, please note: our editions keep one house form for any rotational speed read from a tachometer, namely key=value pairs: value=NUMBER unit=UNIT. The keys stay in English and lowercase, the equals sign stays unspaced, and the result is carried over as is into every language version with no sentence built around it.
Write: value=5500 unit=rpm
